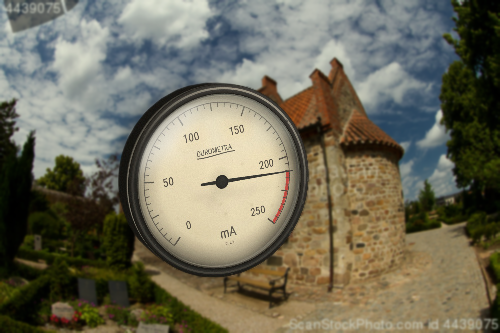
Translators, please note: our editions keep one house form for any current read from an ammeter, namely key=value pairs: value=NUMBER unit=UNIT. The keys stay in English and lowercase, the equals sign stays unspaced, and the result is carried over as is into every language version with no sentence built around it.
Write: value=210 unit=mA
